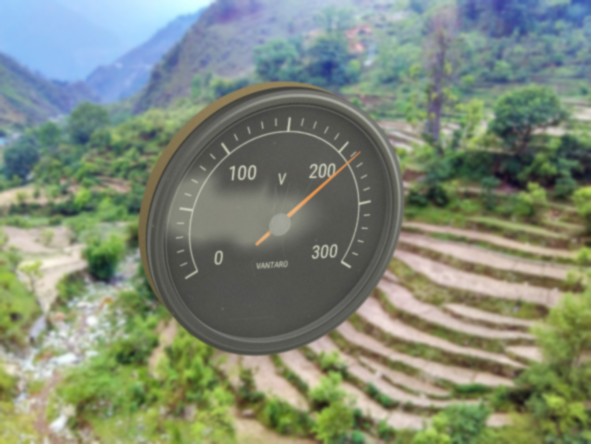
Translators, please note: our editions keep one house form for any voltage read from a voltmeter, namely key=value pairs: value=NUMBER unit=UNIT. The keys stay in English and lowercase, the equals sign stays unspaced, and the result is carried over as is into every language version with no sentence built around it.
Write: value=210 unit=V
